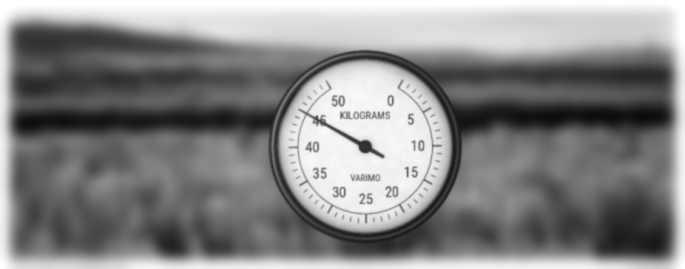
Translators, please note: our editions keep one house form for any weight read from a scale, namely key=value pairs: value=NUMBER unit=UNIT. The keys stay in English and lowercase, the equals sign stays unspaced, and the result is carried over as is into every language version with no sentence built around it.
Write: value=45 unit=kg
